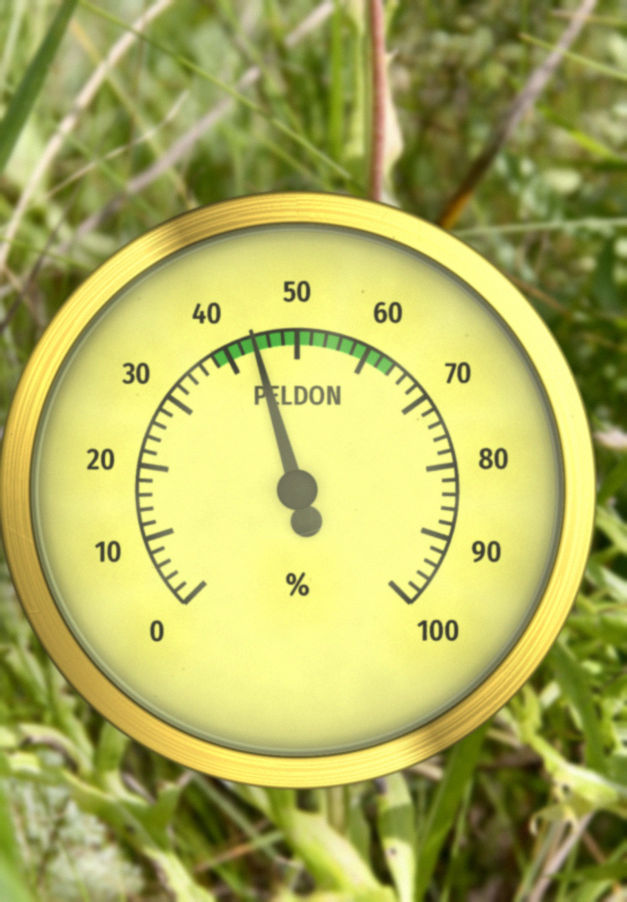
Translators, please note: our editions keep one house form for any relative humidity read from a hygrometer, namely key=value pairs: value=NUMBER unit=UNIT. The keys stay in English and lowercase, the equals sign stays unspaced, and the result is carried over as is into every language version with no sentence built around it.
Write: value=44 unit=%
